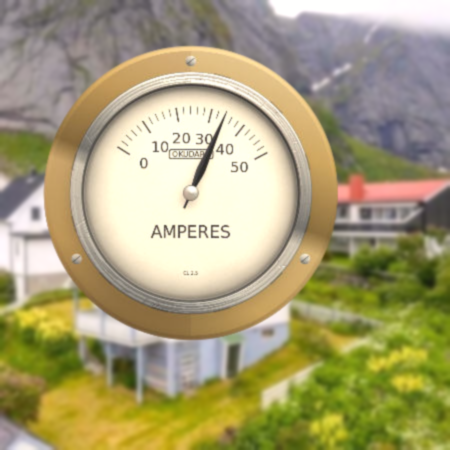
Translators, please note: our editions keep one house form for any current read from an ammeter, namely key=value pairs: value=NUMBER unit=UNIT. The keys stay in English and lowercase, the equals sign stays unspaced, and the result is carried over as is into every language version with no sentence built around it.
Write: value=34 unit=A
